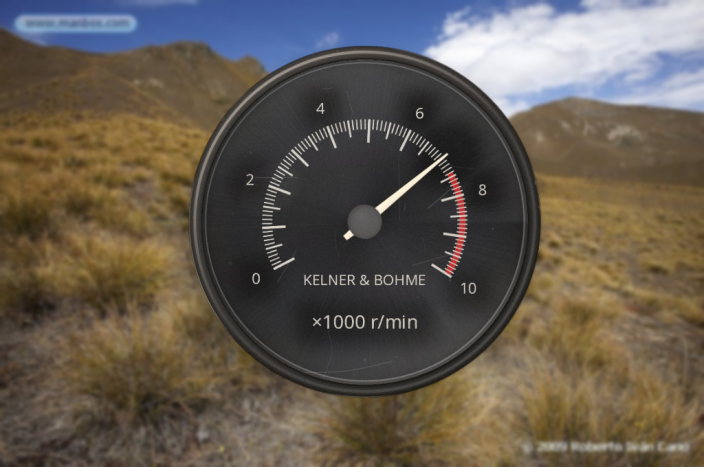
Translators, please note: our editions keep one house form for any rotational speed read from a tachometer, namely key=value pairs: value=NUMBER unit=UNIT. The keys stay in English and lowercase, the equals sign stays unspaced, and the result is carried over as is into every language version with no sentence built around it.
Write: value=7000 unit=rpm
